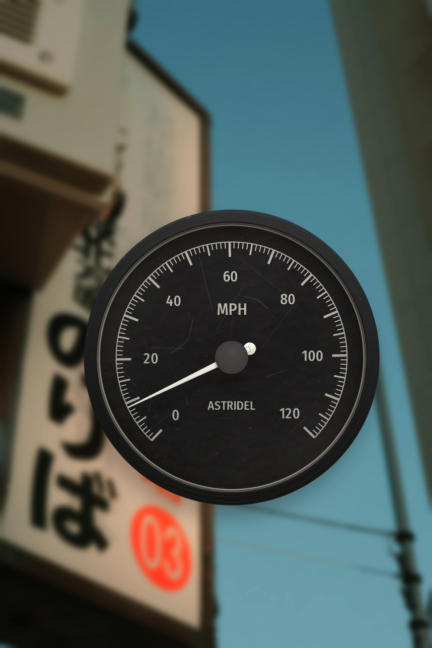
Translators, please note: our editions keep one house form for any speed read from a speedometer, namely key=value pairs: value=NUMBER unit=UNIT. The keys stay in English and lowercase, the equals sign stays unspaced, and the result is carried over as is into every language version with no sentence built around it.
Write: value=9 unit=mph
